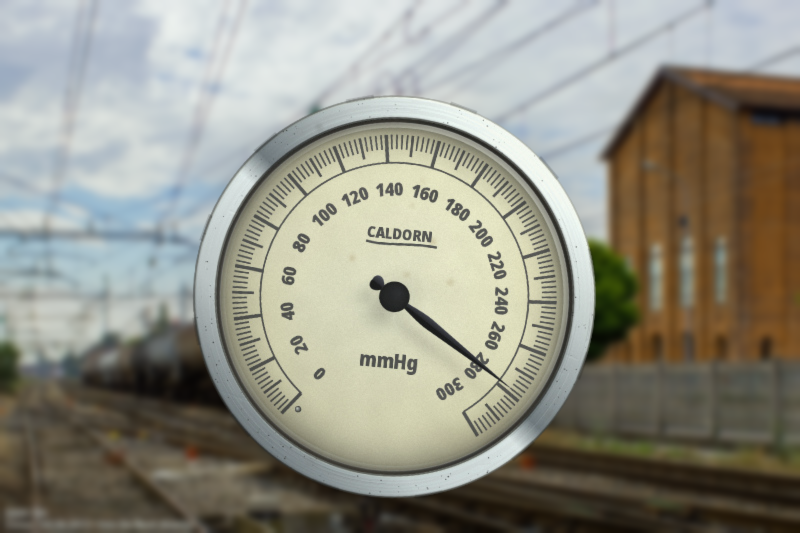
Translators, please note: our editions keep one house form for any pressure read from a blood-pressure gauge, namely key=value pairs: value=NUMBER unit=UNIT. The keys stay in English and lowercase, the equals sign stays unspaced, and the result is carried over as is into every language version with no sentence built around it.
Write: value=278 unit=mmHg
